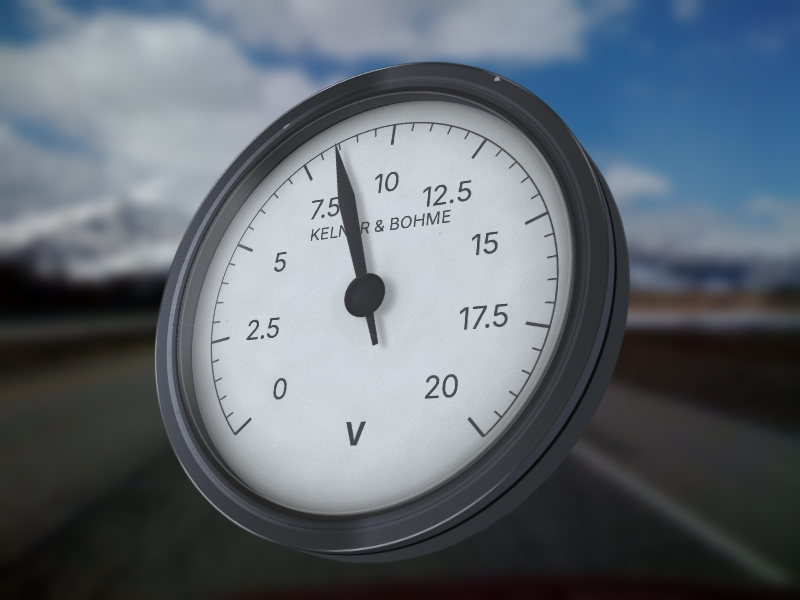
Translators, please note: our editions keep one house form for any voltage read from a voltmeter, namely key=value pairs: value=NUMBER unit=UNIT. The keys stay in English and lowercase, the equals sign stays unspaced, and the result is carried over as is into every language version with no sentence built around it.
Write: value=8.5 unit=V
